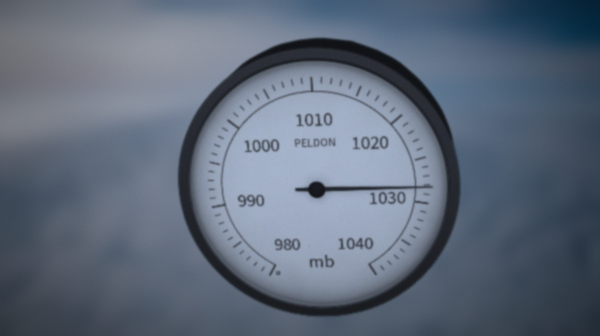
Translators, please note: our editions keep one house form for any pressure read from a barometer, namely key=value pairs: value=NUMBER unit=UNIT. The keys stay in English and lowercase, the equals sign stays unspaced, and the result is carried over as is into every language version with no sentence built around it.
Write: value=1028 unit=mbar
